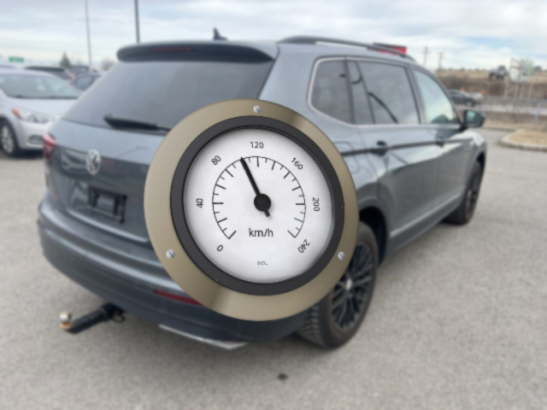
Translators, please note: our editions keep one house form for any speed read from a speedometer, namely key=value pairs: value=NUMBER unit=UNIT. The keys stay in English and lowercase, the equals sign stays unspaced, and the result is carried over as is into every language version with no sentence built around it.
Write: value=100 unit=km/h
